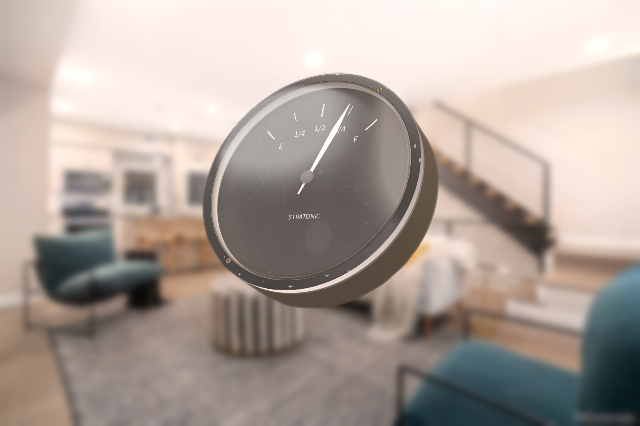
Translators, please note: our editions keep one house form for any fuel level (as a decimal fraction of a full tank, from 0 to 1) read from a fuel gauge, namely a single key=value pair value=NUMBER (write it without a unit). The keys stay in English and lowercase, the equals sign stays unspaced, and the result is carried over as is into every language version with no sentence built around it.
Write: value=0.75
